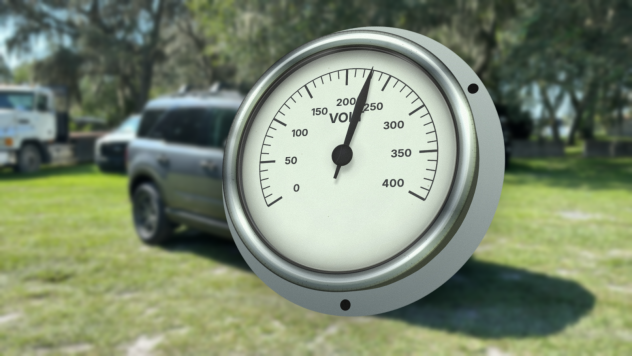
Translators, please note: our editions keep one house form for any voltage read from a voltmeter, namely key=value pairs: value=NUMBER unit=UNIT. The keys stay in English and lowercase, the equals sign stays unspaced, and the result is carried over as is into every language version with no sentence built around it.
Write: value=230 unit=V
